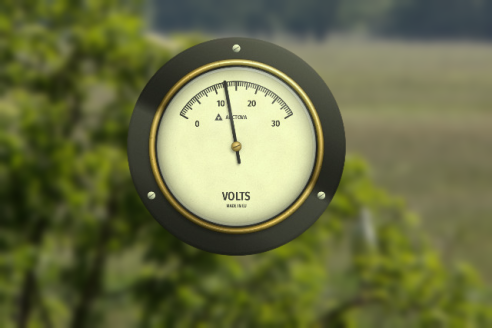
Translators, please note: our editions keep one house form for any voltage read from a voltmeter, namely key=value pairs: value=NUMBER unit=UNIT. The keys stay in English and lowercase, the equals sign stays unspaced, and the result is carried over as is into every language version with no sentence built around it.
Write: value=12.5 unit=V
